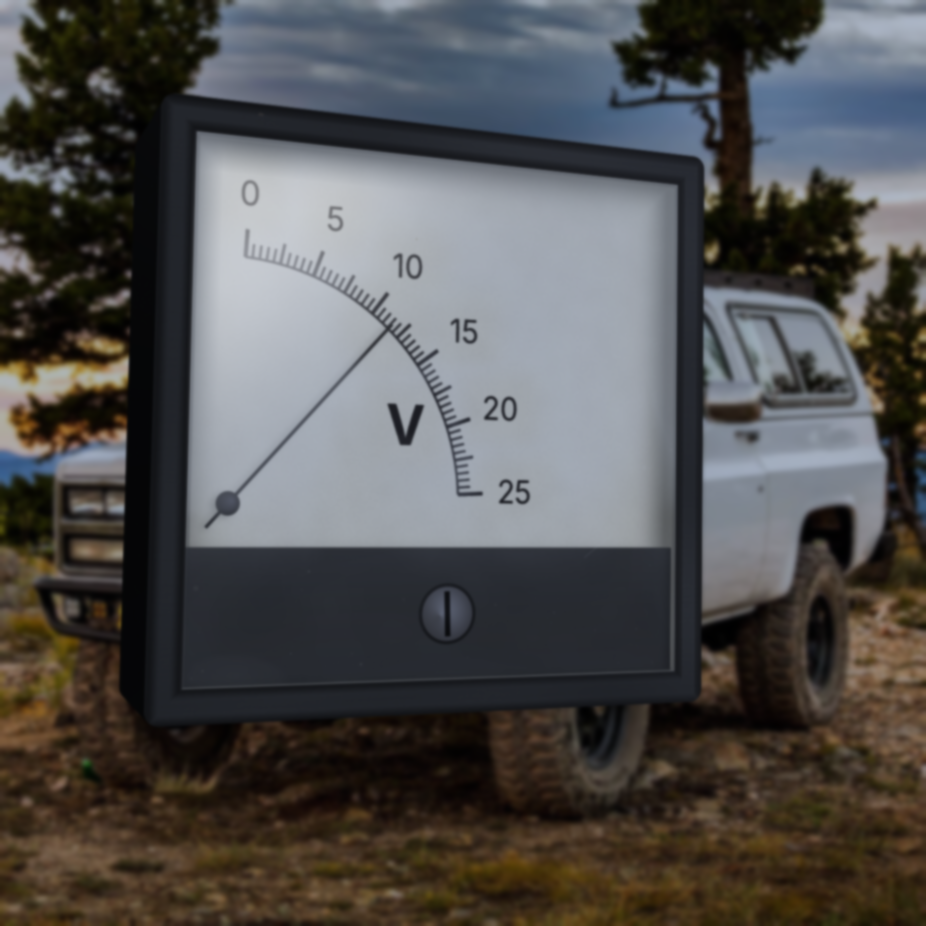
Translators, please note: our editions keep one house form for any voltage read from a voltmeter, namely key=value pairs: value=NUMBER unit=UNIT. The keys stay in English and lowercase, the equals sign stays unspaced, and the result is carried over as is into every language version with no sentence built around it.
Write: value=11.5 unit=V
